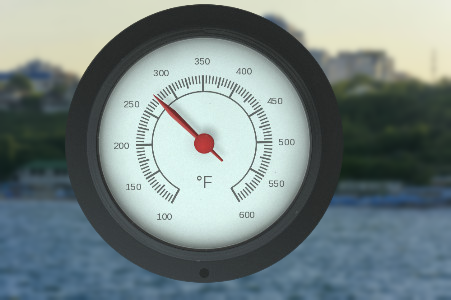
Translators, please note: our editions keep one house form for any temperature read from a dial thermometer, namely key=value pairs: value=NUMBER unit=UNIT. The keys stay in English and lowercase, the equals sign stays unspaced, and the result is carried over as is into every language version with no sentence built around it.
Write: value=275 unit=°F
